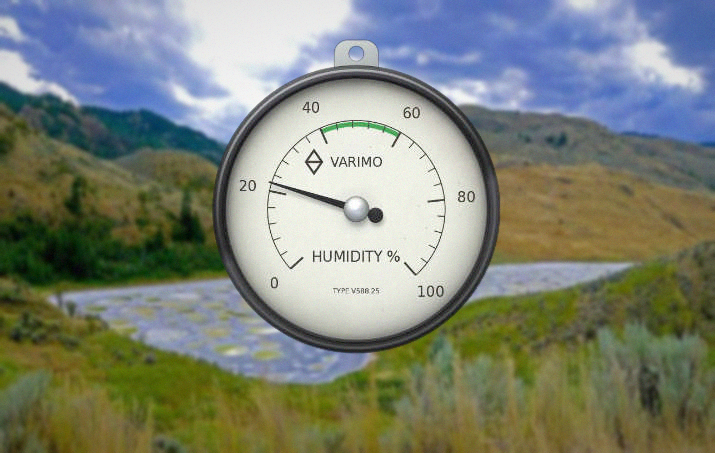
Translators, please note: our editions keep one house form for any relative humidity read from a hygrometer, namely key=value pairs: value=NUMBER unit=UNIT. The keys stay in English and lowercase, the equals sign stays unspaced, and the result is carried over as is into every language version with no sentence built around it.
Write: value=22 unit=%
